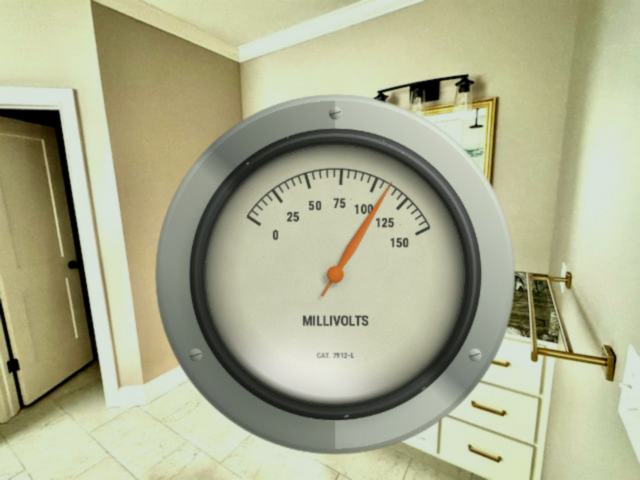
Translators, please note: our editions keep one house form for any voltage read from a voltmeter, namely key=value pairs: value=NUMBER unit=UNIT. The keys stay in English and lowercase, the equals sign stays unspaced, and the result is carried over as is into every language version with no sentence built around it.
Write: value=110 unit=mV
